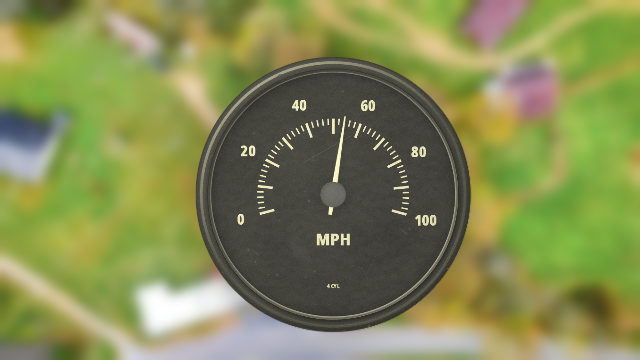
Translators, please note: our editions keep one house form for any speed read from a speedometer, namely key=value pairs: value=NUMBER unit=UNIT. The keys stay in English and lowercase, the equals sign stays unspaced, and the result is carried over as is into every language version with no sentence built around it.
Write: value=54 unit=mph
